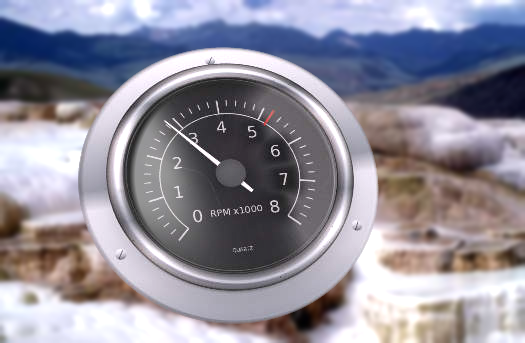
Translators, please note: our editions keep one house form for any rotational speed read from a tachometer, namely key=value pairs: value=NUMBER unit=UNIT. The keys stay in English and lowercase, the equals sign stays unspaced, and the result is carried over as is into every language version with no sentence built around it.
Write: value=2800 unit=rpm
